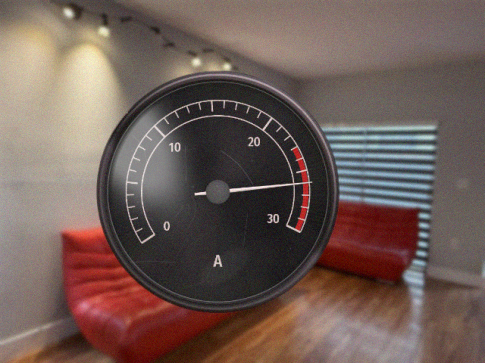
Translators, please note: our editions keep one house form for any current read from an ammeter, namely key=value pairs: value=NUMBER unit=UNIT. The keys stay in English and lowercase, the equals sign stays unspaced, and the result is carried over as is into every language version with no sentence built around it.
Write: value=26 unit=A
